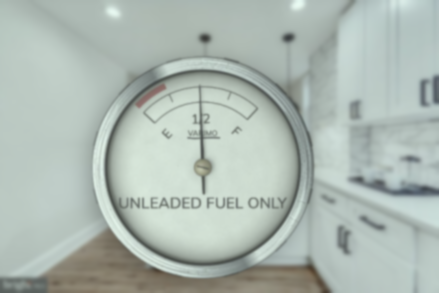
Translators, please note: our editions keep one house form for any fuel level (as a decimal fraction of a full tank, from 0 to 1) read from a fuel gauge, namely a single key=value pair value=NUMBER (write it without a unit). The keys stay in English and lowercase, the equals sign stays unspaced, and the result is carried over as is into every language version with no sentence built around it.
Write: value=0.5
